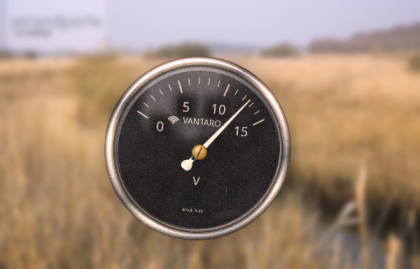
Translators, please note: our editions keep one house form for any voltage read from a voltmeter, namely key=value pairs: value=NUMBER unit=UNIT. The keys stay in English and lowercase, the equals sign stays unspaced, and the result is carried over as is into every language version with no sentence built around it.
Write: value=12.5 unit=V
